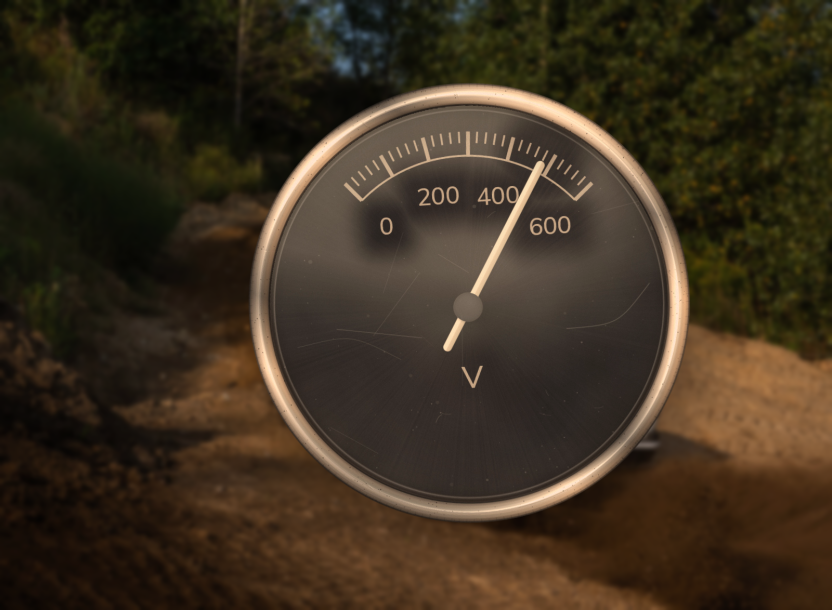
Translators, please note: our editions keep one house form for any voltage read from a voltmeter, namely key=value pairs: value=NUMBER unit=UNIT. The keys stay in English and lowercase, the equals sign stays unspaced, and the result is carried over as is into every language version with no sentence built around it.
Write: value=480 unit=V
